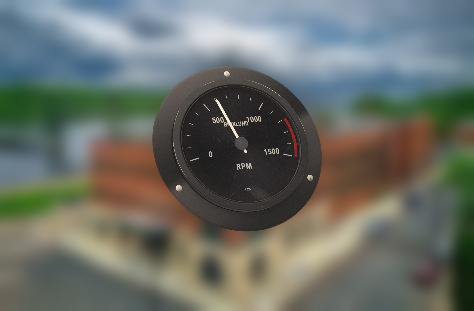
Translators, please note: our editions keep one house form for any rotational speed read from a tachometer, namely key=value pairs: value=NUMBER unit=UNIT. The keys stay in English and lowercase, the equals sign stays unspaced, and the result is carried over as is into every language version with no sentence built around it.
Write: value=600 unit=rpm
